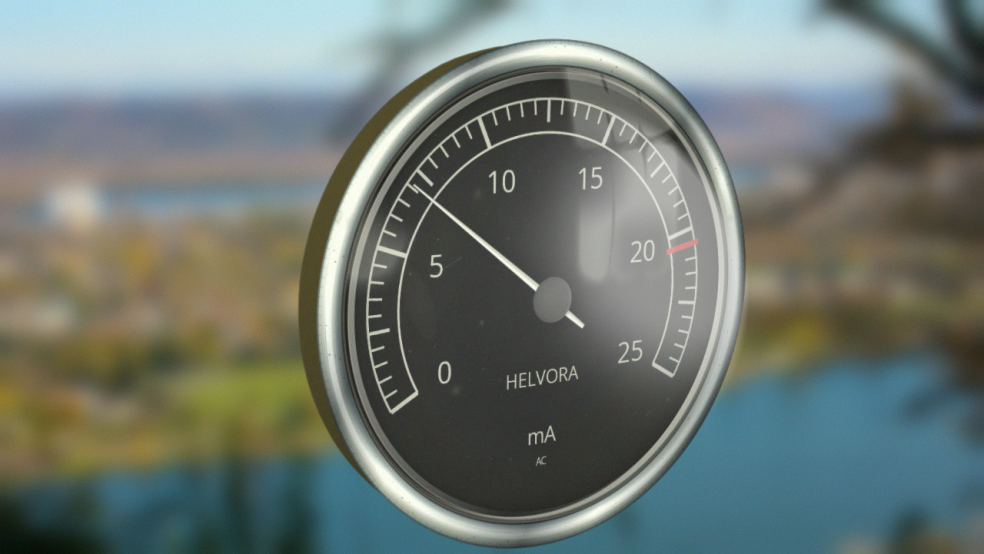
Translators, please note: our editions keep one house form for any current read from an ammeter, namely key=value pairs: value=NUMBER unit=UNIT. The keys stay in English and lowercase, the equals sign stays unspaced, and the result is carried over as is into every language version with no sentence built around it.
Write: value=7 unit=mA
